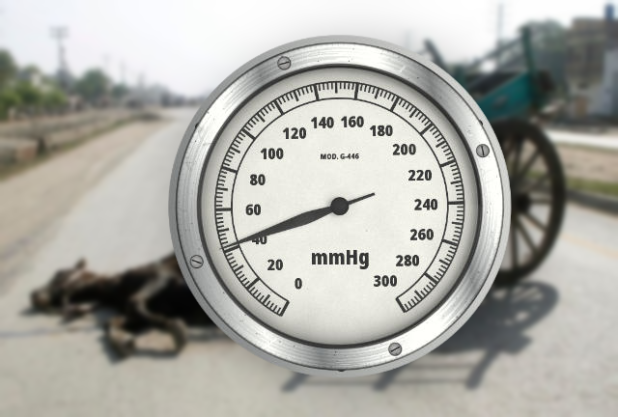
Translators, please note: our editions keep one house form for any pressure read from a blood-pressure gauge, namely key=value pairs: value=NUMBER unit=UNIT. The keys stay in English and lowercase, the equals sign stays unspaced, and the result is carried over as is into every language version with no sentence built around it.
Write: value=42 unit=mmHg
